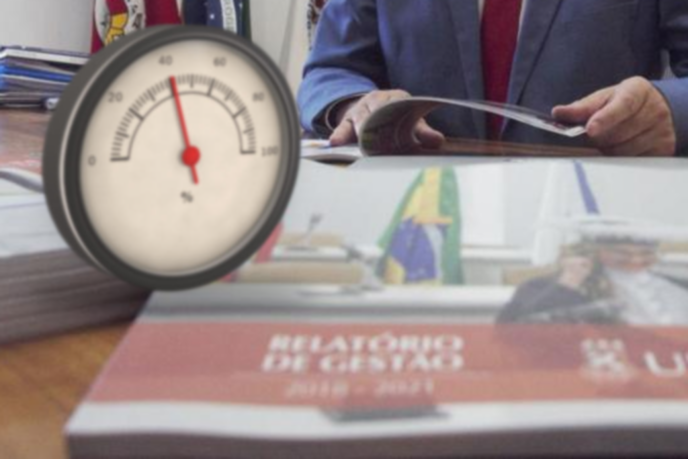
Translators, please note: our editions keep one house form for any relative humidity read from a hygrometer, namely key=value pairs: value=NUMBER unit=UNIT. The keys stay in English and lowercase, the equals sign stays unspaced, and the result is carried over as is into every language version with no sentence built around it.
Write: value=40 unit=%
